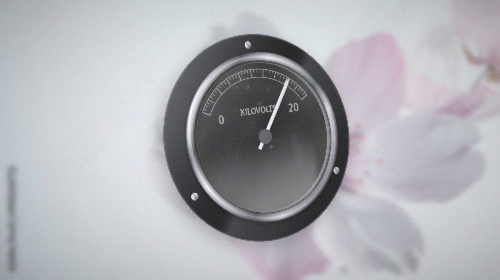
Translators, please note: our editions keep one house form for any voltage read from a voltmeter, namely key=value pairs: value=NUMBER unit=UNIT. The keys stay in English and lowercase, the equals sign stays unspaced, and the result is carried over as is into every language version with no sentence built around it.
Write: value=16 unit=kV
